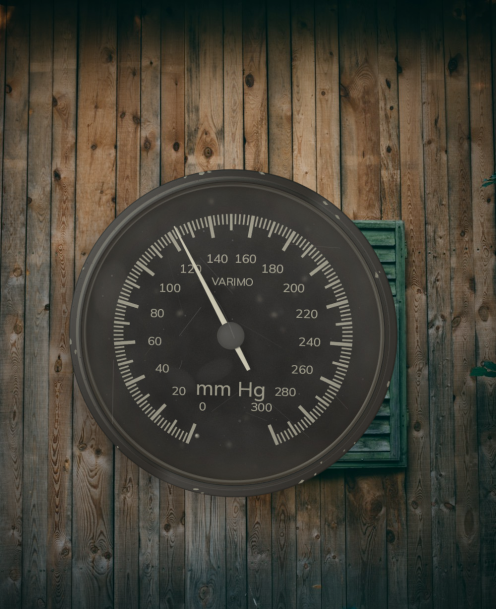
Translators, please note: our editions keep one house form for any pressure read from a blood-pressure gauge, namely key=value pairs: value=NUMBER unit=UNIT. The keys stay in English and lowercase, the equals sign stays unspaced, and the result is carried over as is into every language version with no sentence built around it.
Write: value=124 unit=mmHg
